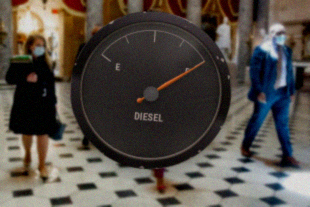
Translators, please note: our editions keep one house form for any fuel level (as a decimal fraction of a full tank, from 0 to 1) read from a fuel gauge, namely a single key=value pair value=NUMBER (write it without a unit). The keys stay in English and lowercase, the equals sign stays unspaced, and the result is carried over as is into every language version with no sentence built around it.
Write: value=1
